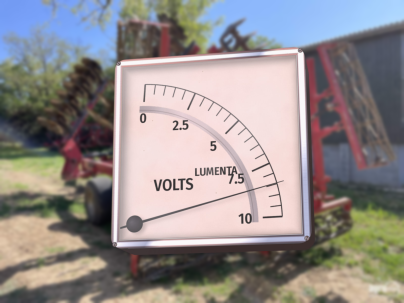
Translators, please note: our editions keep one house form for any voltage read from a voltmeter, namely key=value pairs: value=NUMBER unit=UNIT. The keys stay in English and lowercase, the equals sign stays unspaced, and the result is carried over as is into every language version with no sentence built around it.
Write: value=8.5 unit=V
